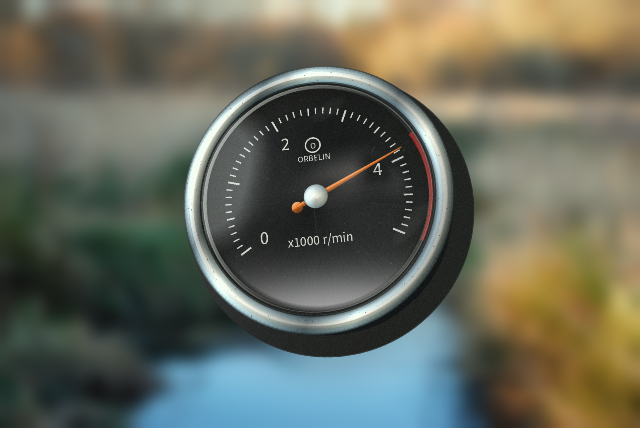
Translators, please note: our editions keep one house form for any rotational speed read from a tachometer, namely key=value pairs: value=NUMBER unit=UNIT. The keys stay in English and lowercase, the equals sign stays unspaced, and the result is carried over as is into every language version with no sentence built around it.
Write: value=3900 unit=rpm
